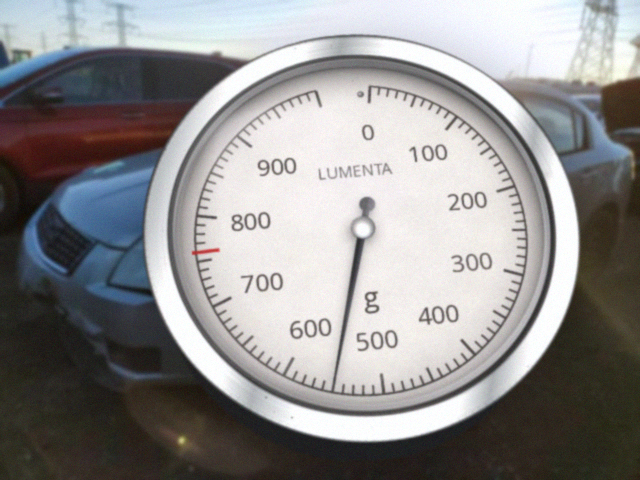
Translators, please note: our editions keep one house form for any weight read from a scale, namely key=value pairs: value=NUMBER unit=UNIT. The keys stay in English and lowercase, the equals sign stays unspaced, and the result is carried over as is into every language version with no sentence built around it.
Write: value=550 unit=g
